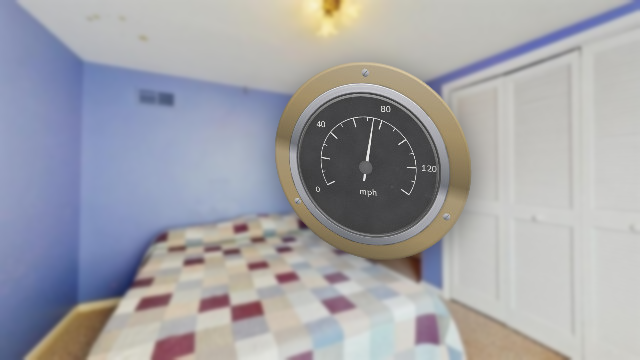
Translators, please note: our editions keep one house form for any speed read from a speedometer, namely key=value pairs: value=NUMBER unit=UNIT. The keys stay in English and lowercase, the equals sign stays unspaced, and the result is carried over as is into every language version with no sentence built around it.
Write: value=75 unit=mph
